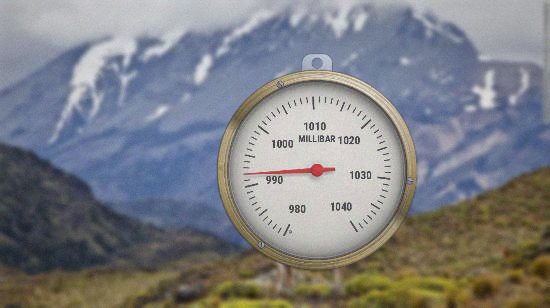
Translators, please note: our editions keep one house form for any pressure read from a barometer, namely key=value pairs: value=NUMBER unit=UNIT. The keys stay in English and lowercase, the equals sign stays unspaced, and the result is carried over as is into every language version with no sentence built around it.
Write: value=992 unit=mbar
